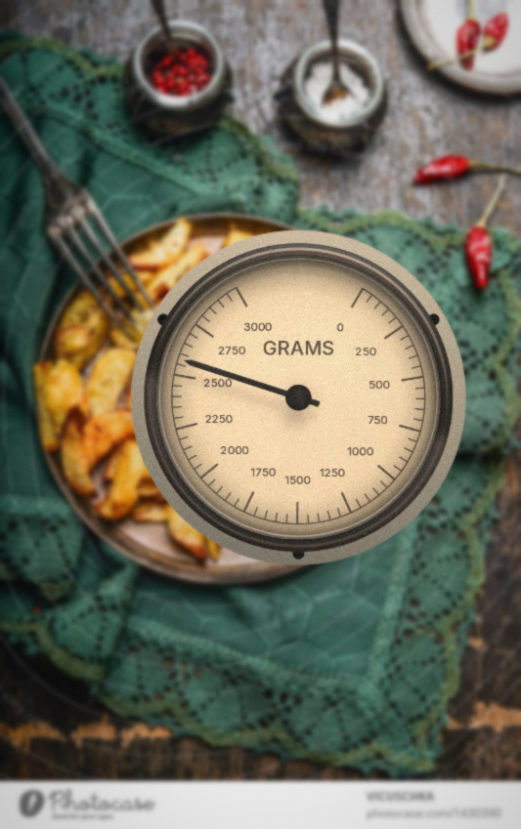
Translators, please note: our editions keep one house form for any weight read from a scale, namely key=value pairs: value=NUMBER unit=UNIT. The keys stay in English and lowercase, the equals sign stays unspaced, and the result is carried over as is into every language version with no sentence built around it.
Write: value=2575 unit=g
